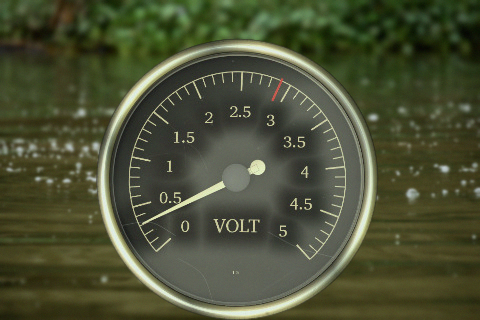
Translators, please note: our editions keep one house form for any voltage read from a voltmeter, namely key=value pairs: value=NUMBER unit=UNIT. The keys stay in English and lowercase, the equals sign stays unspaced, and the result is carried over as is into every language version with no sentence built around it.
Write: value=0.3 unit=V
